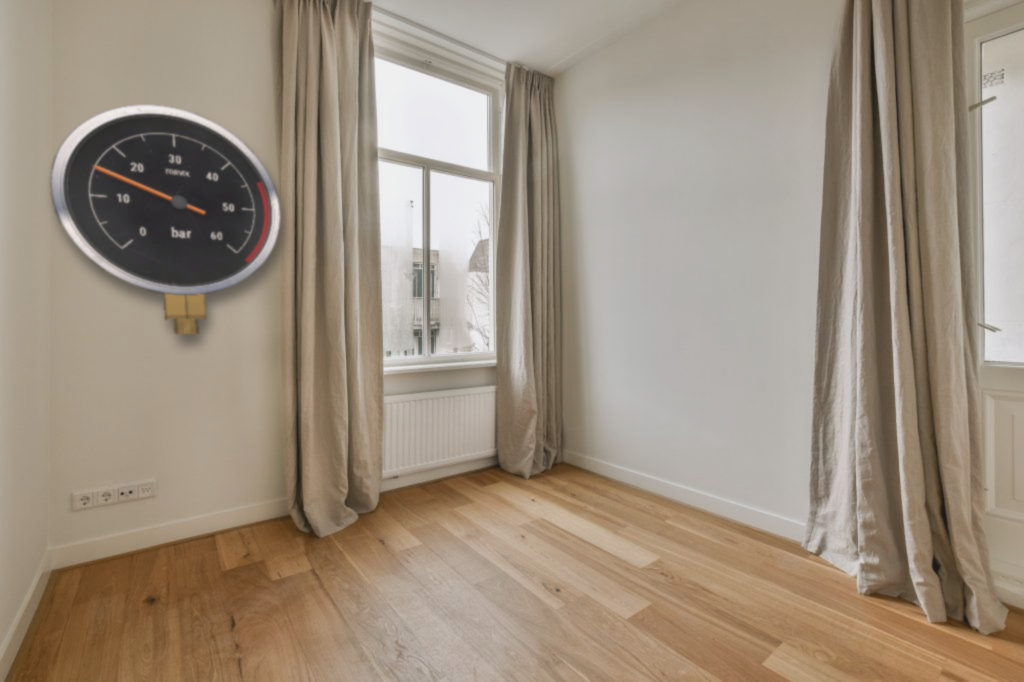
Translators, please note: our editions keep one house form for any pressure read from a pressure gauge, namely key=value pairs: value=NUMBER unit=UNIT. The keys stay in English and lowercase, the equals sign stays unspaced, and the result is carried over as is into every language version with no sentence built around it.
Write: value=15 unit=bar
